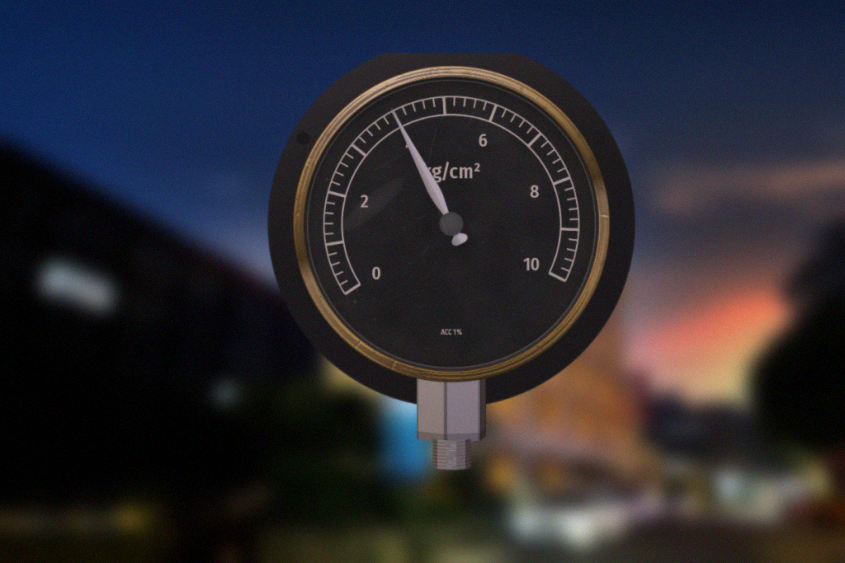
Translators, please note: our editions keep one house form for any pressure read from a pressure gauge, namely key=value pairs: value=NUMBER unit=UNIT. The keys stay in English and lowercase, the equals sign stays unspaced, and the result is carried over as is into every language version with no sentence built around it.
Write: value=4 unit=kg/cm²
